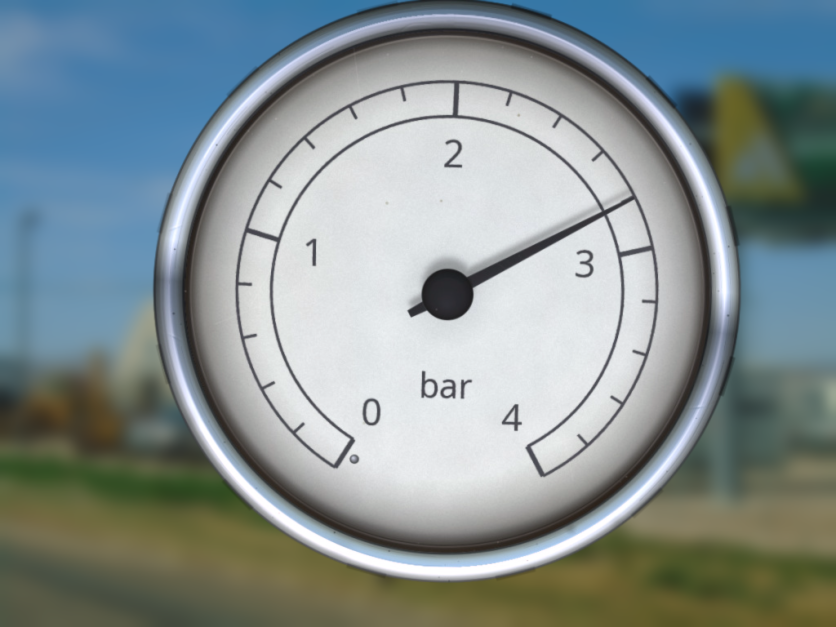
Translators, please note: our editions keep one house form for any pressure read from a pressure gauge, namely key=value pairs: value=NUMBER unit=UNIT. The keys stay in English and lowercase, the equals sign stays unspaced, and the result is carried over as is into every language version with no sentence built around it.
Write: value=2.8 unit=bar
